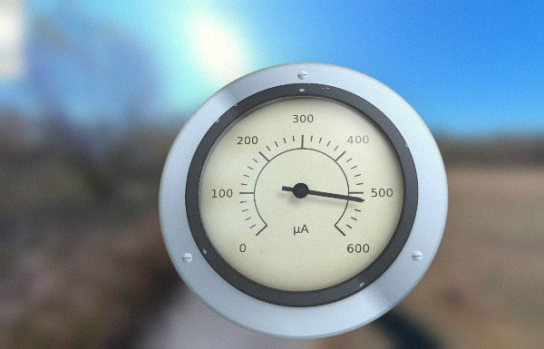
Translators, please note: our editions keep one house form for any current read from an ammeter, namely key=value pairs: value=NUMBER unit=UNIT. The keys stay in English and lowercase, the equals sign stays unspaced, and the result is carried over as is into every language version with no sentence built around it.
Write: value=520 unit=µA
